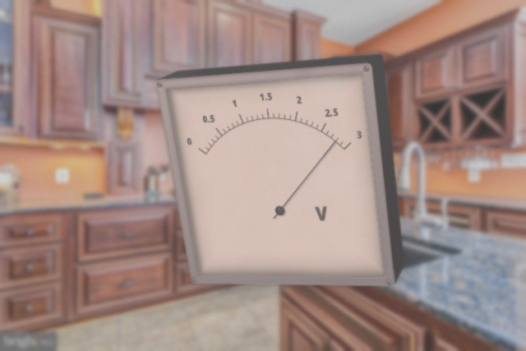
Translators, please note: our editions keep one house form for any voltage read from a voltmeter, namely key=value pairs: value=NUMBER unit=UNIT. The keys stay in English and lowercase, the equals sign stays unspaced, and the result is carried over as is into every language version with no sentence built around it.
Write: value=2.8 unit=V
